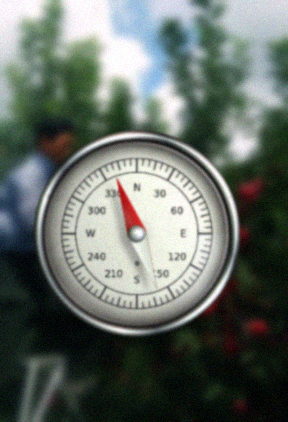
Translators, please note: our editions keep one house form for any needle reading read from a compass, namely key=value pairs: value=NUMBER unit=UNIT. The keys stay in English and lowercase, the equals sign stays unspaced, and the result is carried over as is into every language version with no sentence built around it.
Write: value=340 unit=°
